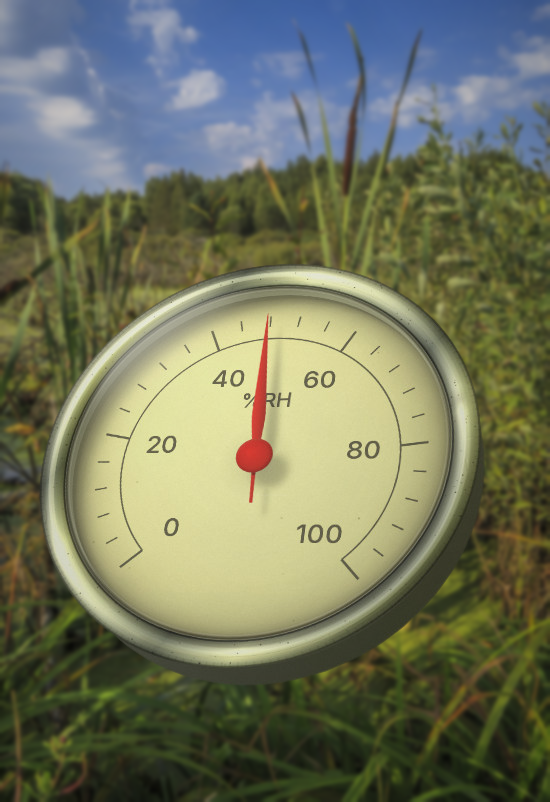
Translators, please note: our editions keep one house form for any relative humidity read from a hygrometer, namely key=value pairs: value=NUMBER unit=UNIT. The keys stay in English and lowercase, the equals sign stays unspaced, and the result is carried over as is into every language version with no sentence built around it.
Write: value=48 unit=%
